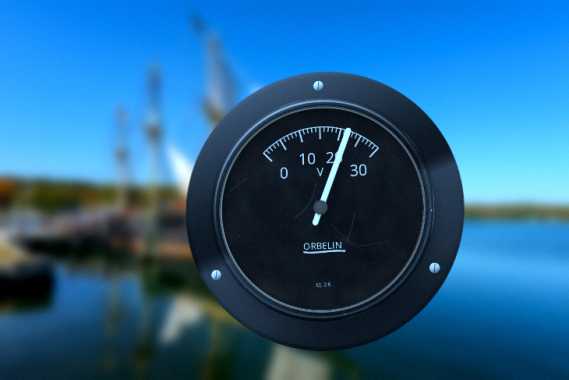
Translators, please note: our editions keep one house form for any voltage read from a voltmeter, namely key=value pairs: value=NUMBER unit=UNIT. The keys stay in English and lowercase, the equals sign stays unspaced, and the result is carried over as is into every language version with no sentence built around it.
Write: value=22 unit=V
